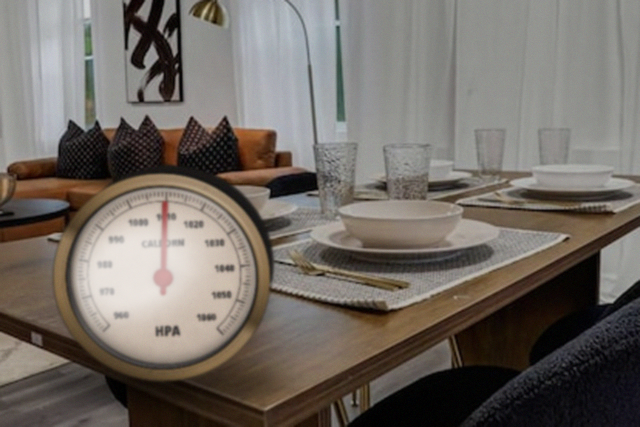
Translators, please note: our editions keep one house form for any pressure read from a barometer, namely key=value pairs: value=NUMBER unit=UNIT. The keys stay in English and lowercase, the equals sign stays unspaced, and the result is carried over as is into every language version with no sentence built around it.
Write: value=1010 unit=hPa
